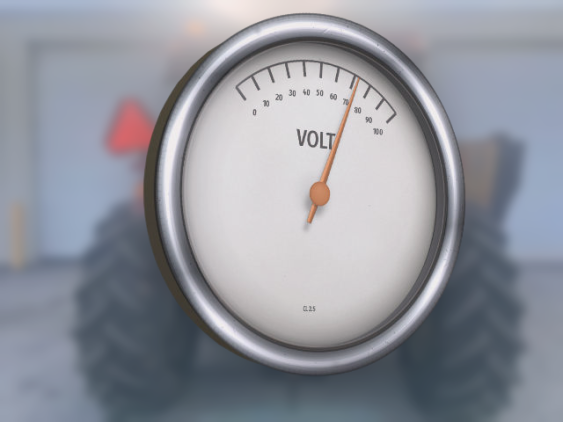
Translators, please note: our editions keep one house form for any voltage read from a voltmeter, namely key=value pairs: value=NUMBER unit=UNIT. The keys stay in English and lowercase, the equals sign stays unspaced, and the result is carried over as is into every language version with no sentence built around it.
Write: value=70 unit=V
